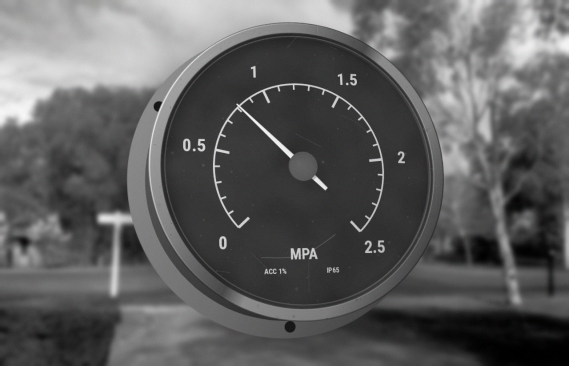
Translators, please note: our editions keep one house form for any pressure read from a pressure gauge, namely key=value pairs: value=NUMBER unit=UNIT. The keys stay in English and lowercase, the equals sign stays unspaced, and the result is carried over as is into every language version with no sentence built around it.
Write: value=0.8 unit=MPa
